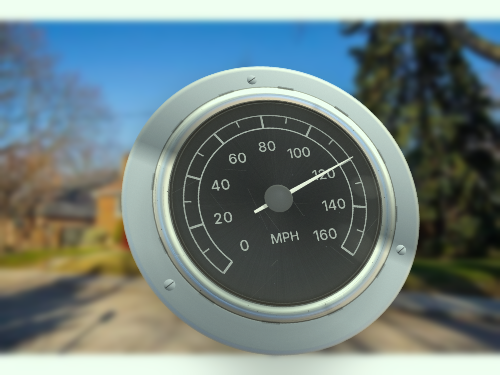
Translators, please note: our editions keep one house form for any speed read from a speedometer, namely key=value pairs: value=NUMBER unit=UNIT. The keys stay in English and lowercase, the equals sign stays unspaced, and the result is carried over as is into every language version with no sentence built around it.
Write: value=120 unit=mph
